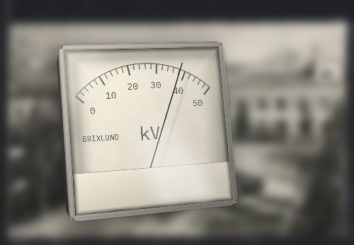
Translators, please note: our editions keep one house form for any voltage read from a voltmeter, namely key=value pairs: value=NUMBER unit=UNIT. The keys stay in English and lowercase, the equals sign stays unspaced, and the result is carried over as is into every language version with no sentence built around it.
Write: value=38 unit=kV
